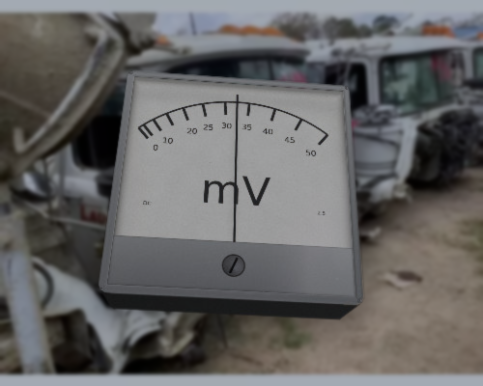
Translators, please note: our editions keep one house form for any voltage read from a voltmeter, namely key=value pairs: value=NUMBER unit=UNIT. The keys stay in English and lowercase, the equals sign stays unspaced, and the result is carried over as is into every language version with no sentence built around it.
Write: value=32.5 unit=mV
